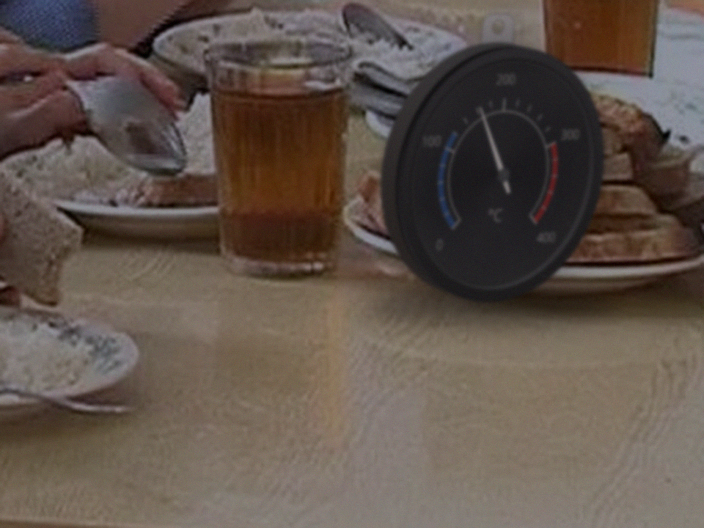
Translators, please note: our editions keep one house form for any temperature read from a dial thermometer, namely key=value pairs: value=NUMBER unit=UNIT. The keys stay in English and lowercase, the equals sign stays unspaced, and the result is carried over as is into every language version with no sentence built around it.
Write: value=160 unit=°C
